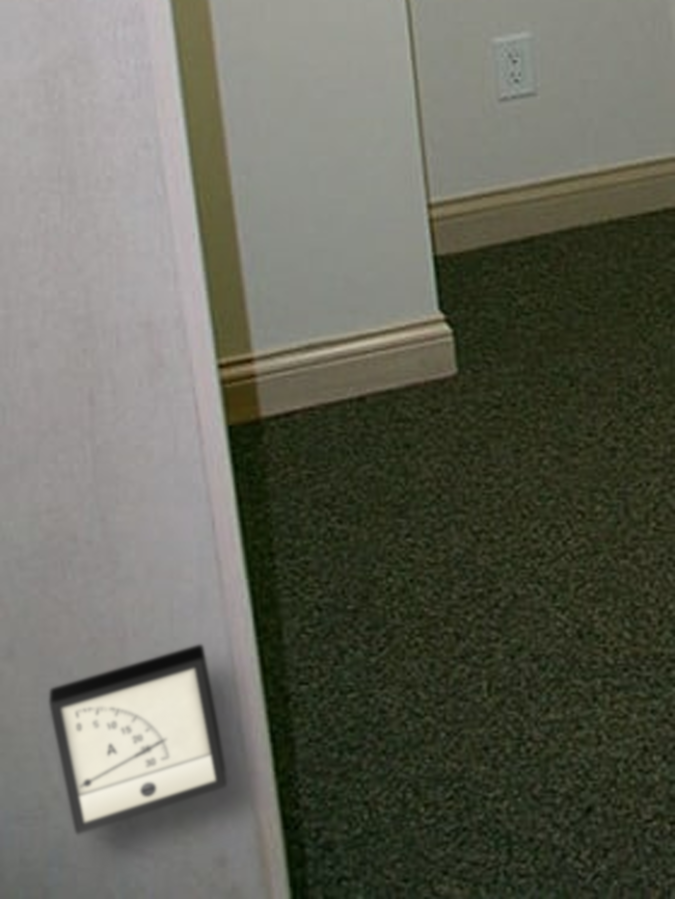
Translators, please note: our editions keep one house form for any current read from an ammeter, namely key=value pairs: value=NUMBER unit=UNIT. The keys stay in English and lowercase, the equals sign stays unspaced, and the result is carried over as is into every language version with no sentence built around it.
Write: value=25 unit=A
